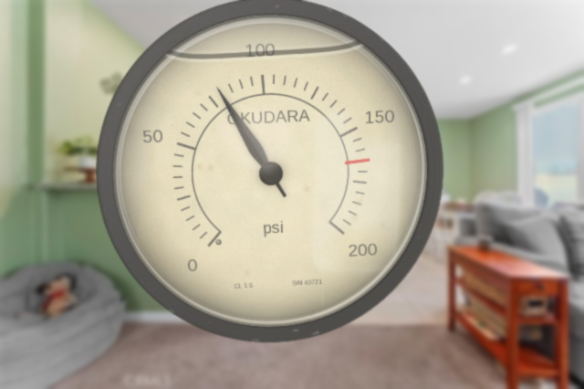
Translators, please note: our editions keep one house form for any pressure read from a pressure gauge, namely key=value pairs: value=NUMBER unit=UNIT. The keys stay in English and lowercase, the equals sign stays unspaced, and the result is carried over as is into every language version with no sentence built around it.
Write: value=80 unit=psi
